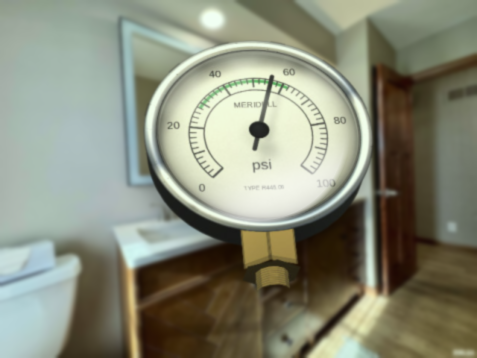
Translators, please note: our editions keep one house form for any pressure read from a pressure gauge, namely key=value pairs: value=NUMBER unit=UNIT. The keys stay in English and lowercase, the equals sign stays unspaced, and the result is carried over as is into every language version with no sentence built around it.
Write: value=56 unit=psi
